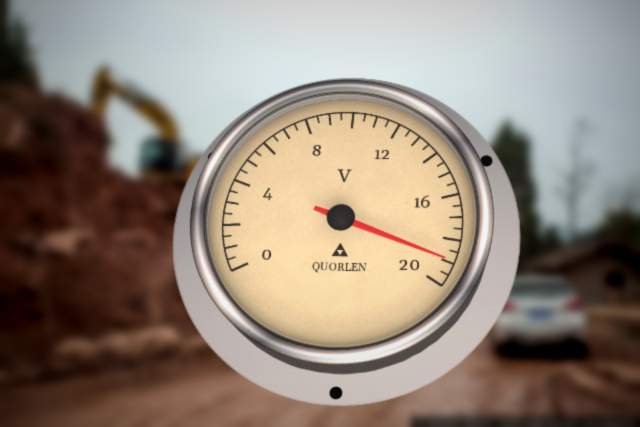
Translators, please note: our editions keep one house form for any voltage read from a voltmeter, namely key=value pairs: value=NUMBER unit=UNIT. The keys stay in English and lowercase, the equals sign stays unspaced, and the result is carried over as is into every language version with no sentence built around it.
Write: value=19 unit=V
